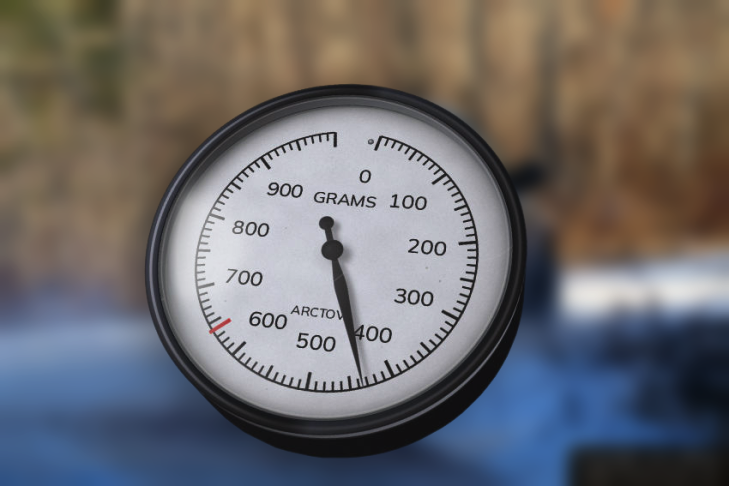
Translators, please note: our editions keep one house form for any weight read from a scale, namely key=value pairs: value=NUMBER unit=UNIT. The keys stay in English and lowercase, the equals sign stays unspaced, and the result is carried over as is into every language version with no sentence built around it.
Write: value=435 unit=g
